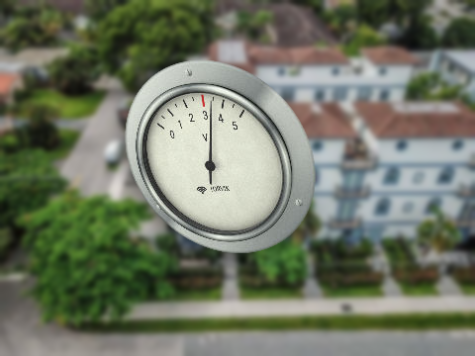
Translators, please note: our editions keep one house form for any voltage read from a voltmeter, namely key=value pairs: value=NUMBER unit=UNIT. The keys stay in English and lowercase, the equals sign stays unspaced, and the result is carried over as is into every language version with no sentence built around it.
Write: value=3.5 unit=V
